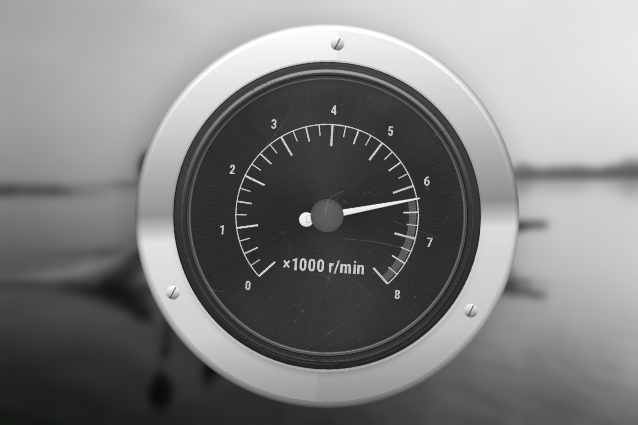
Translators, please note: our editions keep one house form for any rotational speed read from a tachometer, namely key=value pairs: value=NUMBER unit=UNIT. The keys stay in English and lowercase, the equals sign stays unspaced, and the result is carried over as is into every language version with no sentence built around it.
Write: value=6250 unit=rpm
